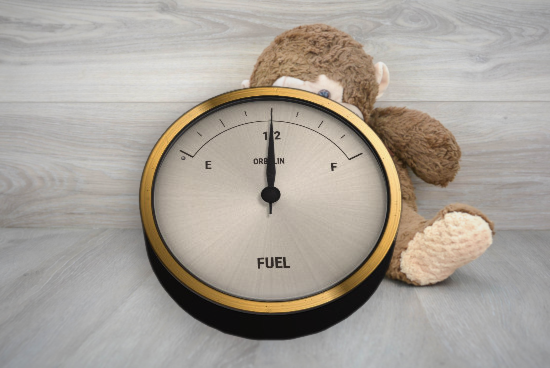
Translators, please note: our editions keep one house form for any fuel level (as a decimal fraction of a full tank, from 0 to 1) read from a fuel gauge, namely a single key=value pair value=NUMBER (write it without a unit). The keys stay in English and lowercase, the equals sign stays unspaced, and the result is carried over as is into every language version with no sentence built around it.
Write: value=0.5
